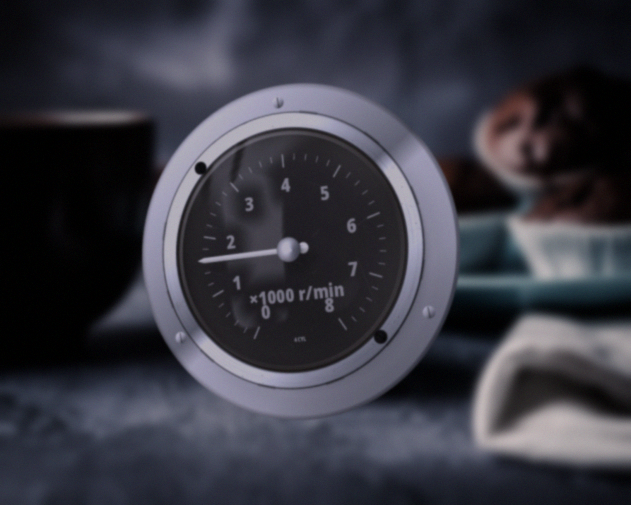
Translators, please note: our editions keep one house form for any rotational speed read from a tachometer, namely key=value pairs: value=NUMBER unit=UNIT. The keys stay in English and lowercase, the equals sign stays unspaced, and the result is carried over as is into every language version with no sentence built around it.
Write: value=1600 unit=rpm
